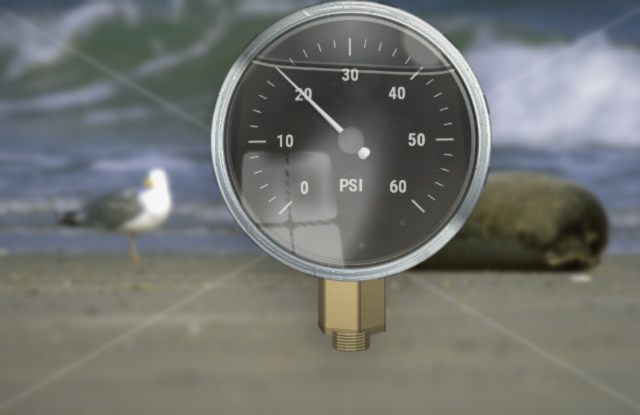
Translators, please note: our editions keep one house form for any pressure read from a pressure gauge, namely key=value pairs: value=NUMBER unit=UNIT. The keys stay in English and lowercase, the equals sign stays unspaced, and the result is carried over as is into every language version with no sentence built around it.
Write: value=20 unit=psi
